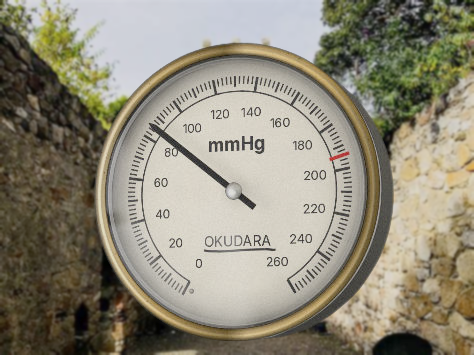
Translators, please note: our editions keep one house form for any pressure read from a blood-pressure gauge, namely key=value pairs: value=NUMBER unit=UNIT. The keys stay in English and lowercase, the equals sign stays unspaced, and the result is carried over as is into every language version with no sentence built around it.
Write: value=86 unit=mmHg
